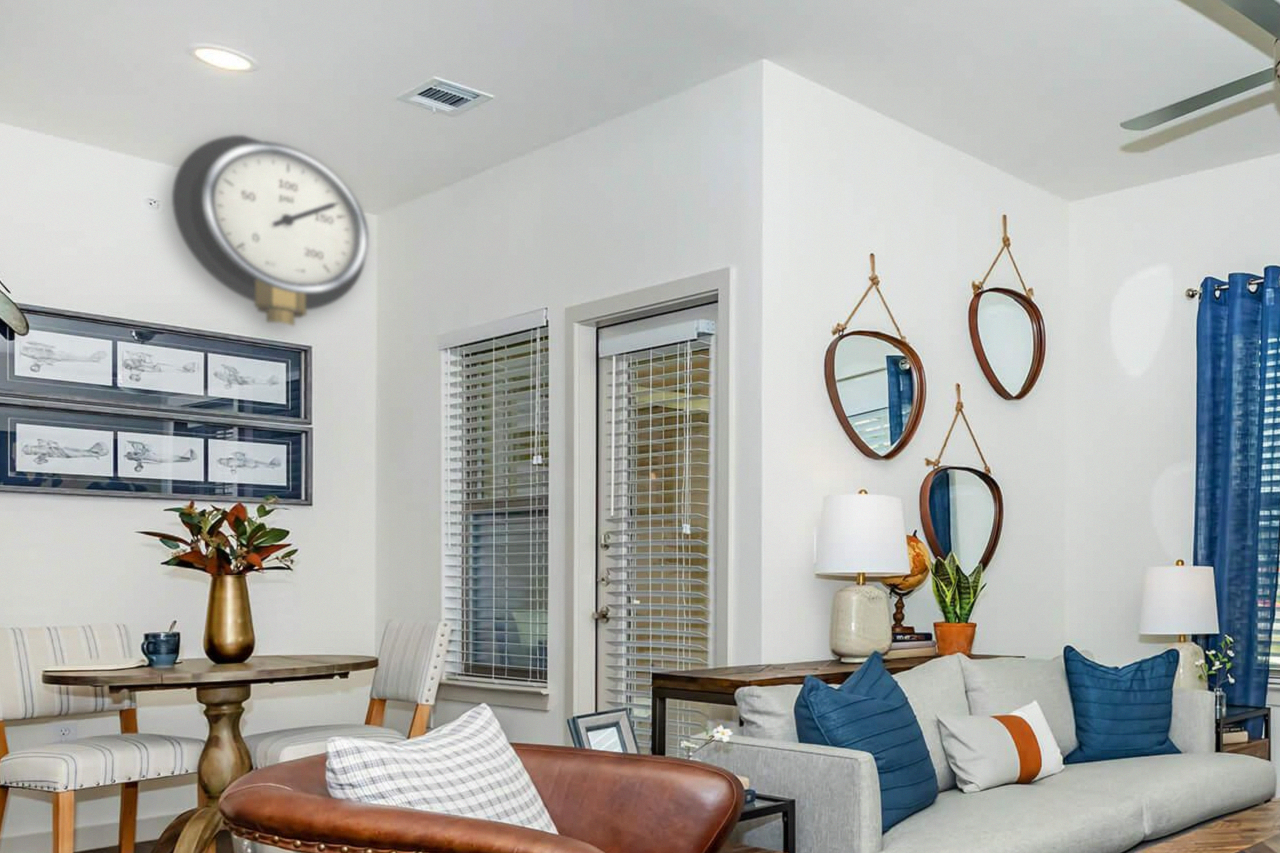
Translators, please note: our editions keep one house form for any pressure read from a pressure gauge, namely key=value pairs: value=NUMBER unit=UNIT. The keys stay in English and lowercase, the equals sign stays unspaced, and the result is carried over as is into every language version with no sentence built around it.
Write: value=140 unit=psi
